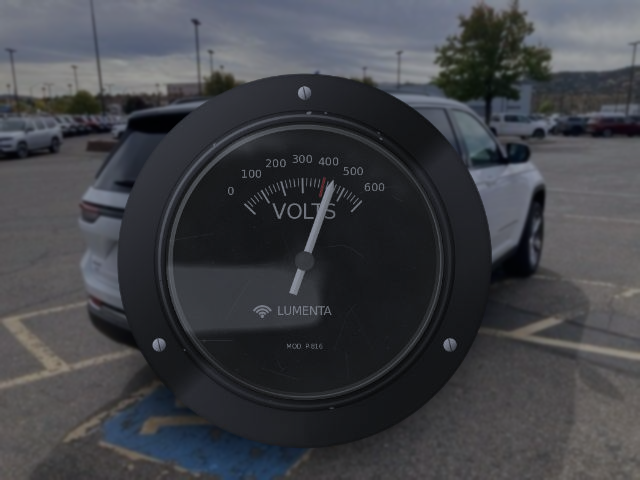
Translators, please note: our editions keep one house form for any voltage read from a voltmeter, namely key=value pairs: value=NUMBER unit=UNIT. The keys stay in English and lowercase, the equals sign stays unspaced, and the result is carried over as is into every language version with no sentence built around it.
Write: value=440 unit=V
